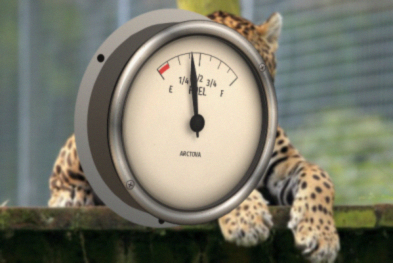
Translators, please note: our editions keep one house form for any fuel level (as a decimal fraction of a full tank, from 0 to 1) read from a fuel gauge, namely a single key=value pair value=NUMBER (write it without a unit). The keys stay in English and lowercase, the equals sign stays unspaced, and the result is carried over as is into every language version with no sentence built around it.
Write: value=0.375
